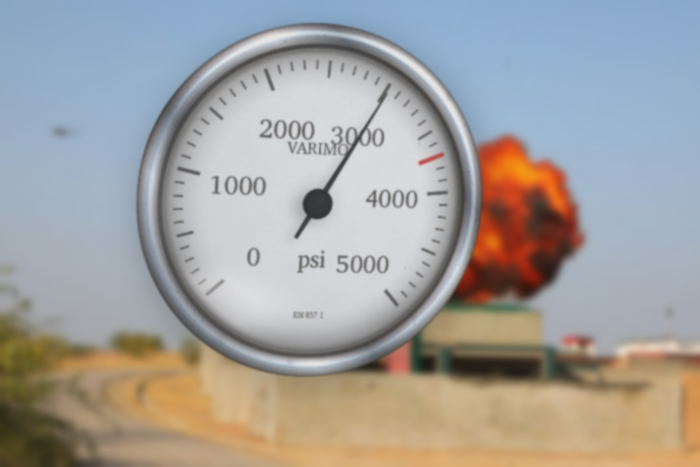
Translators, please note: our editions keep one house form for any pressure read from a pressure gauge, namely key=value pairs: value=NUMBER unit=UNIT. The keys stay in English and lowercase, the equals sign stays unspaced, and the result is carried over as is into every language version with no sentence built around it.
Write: value=3000 unit=psi
